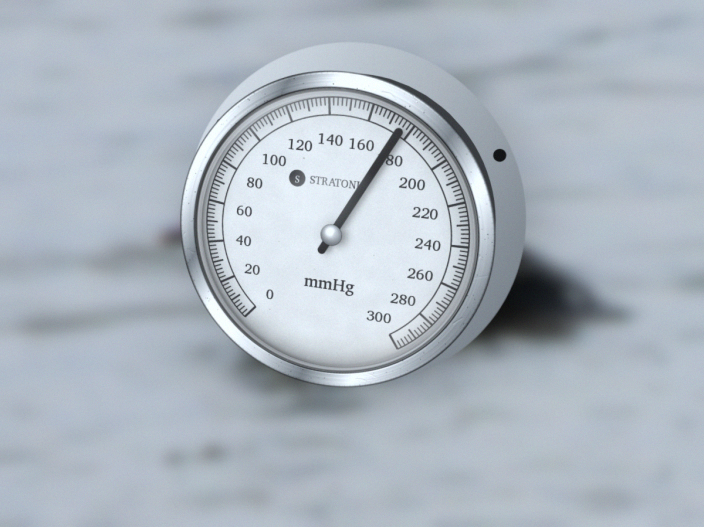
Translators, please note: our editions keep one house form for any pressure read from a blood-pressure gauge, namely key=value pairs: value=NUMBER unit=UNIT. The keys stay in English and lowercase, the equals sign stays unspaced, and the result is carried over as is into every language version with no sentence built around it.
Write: value=176 unit=mmHg
